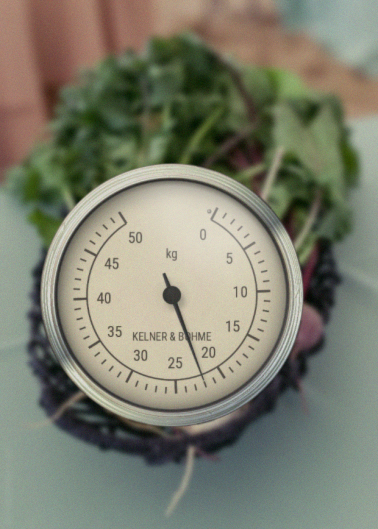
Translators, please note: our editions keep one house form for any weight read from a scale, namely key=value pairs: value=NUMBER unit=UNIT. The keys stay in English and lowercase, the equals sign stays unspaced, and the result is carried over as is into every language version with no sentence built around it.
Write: value=22 unit=kg
